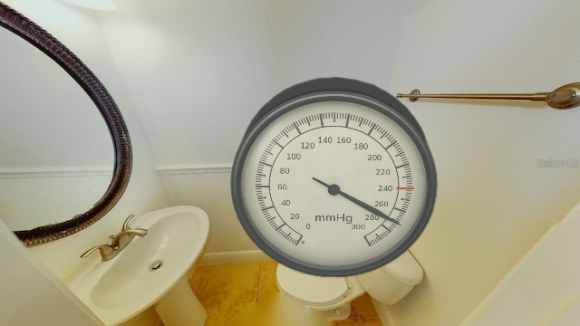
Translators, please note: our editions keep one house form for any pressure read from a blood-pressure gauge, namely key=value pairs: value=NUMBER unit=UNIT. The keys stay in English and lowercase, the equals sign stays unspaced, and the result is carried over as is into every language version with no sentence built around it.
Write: value=270 unit=mmHg
